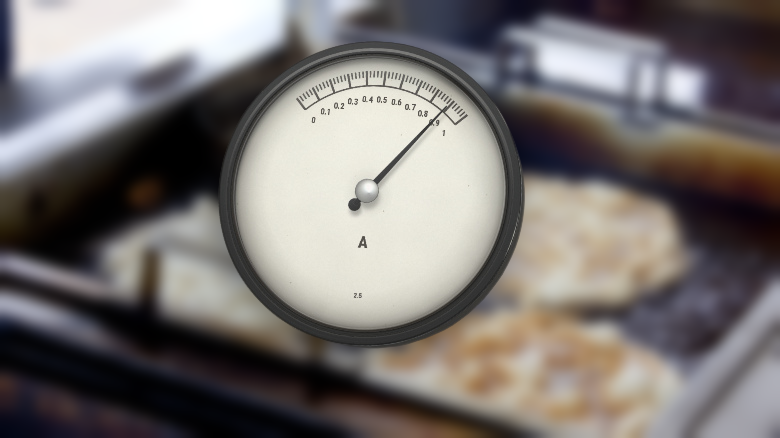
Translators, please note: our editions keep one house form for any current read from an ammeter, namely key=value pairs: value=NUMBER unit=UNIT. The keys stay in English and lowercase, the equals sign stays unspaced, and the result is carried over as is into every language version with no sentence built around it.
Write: value=0.9 unit=A
